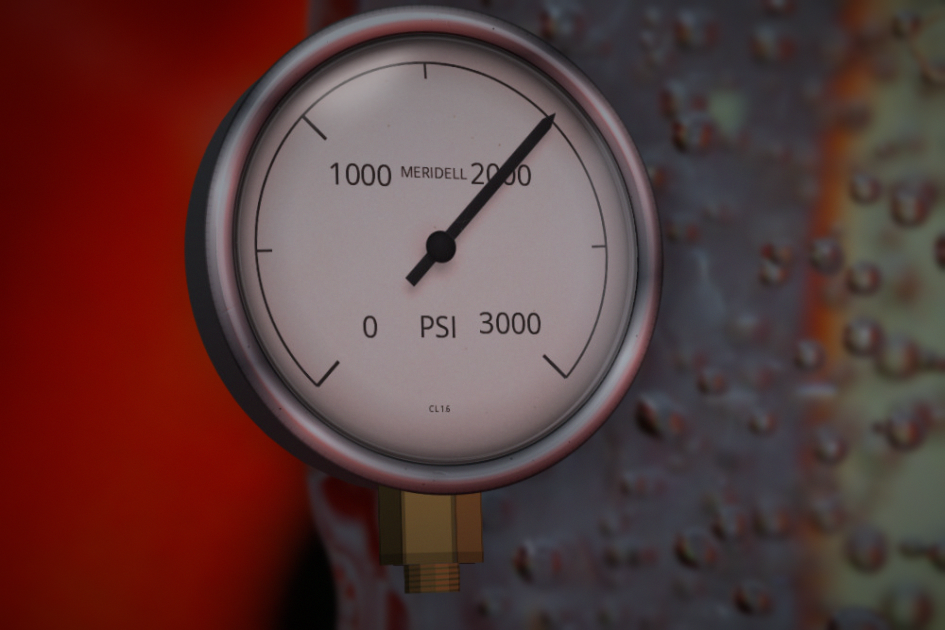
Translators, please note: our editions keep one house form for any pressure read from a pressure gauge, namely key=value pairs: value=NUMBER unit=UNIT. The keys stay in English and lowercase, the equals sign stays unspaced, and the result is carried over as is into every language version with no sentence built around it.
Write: value=2000 unit=psi
